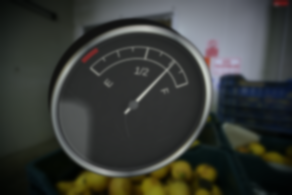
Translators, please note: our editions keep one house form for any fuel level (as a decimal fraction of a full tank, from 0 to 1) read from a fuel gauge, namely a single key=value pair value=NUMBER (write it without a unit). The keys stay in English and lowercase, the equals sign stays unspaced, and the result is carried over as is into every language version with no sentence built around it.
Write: value=0.75
